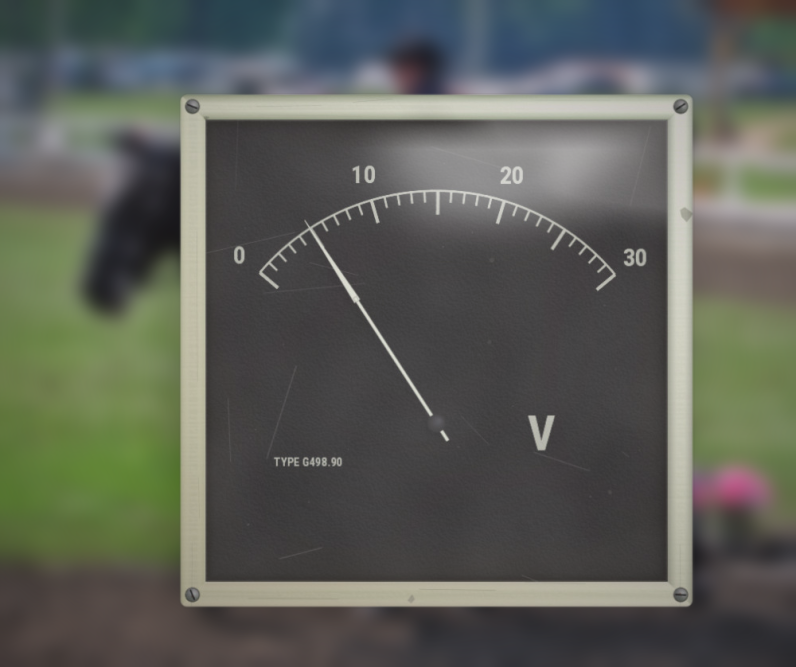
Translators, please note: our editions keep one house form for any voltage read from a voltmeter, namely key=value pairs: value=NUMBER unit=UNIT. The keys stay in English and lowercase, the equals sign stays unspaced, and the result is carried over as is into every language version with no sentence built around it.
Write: value=5 unit=V
